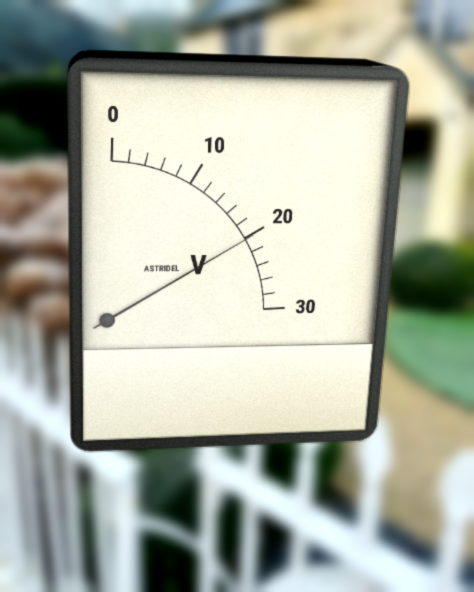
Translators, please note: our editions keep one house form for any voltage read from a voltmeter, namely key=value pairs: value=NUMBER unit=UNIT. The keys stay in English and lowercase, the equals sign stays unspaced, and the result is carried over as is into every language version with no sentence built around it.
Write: value=20 unit=V
